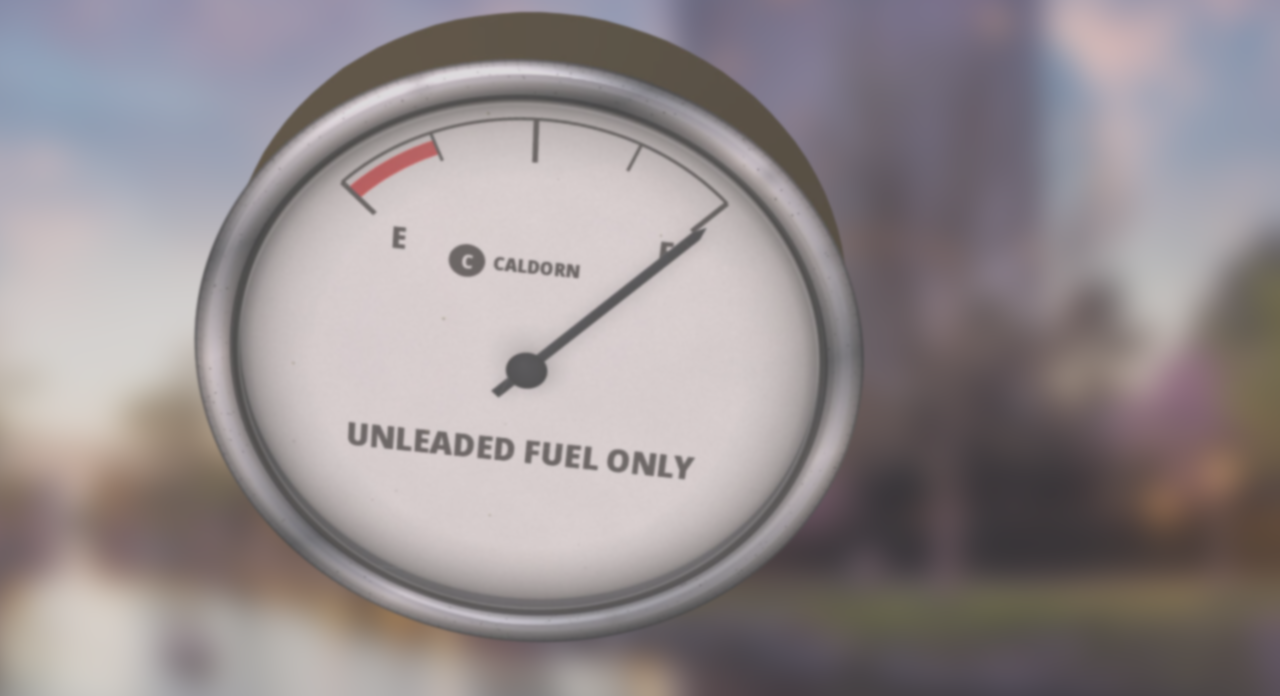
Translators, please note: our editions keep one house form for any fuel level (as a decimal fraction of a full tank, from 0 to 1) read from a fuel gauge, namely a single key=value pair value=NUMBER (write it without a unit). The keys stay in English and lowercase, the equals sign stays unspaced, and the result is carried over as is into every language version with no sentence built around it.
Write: value=1
